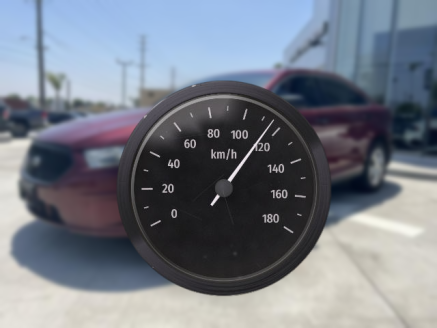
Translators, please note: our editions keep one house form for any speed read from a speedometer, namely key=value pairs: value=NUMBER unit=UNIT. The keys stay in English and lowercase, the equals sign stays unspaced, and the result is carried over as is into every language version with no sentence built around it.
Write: value=115 unit=km/h
